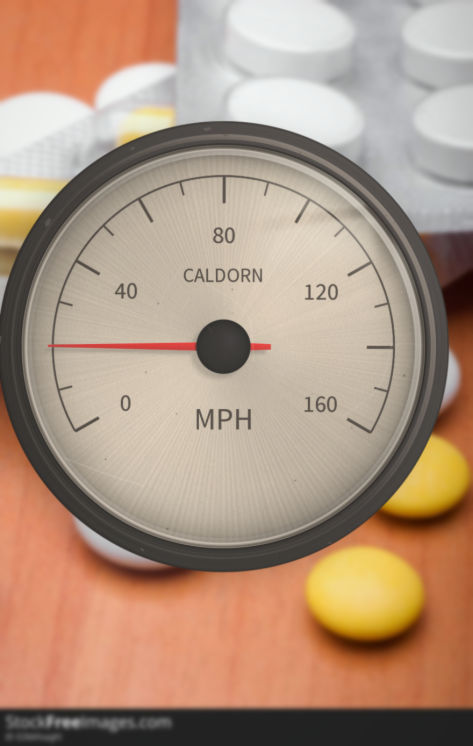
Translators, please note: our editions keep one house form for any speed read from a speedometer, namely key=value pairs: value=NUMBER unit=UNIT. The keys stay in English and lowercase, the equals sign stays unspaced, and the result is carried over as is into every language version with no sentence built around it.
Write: value=20 unit=mph
